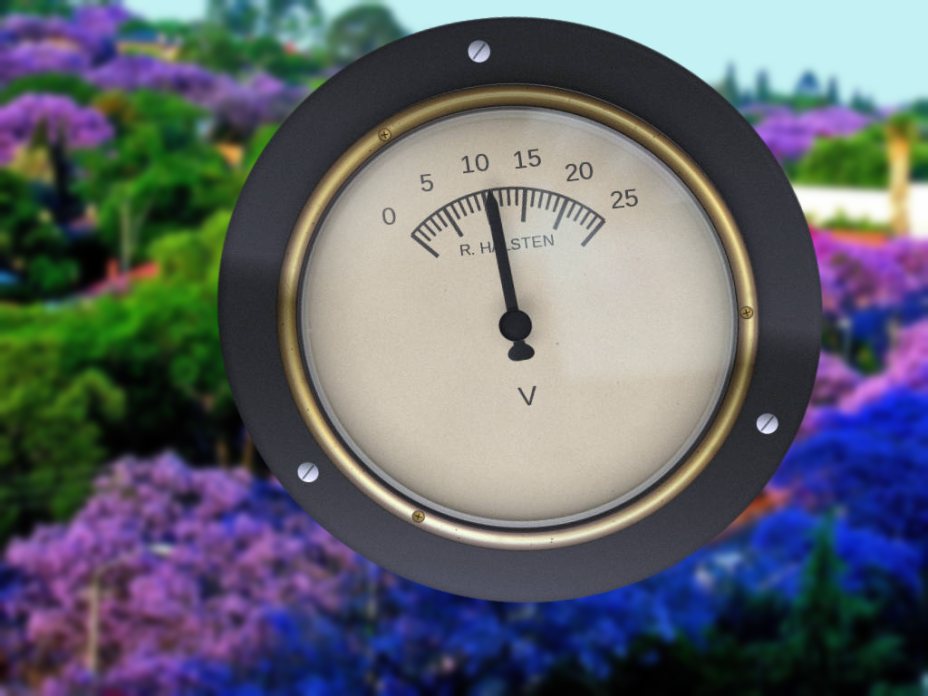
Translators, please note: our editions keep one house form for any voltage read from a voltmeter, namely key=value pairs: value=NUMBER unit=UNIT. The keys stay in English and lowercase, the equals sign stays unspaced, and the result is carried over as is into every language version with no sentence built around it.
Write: value=11 unit=V
